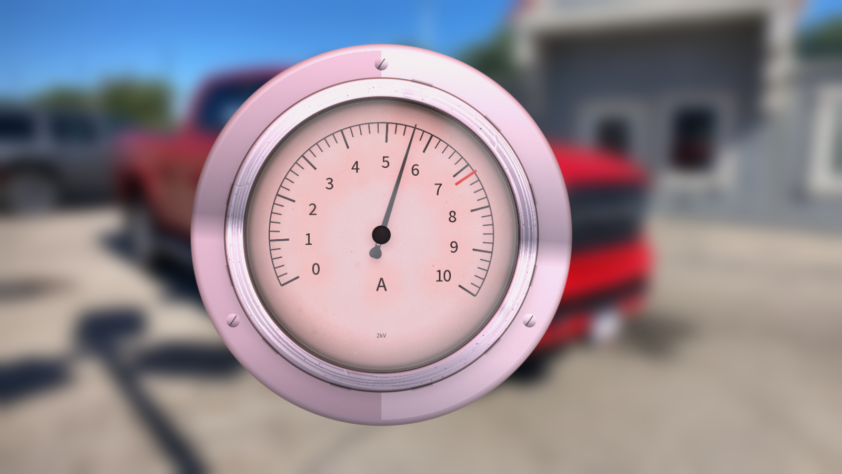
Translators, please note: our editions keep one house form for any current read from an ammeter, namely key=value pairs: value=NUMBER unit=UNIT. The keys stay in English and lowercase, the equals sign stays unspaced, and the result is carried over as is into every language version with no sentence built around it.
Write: value=5.6 unit=A
